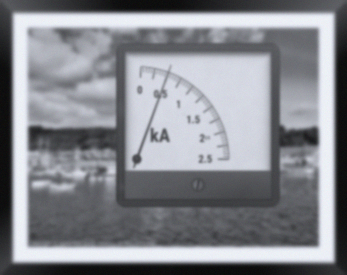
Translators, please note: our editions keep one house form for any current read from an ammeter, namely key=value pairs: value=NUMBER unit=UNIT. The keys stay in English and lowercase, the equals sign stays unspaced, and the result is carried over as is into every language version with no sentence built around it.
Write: value=0.5 unit=kA
